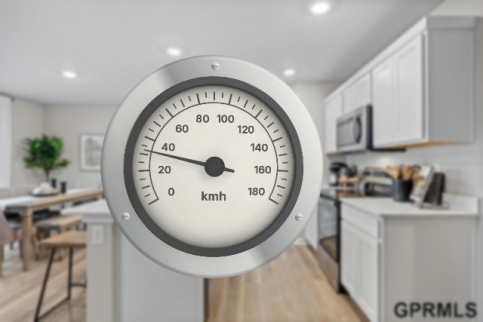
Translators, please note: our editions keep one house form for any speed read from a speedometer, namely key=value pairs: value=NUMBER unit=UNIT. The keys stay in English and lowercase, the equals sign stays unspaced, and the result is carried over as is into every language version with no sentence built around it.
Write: value=32.5 unit=km/h
